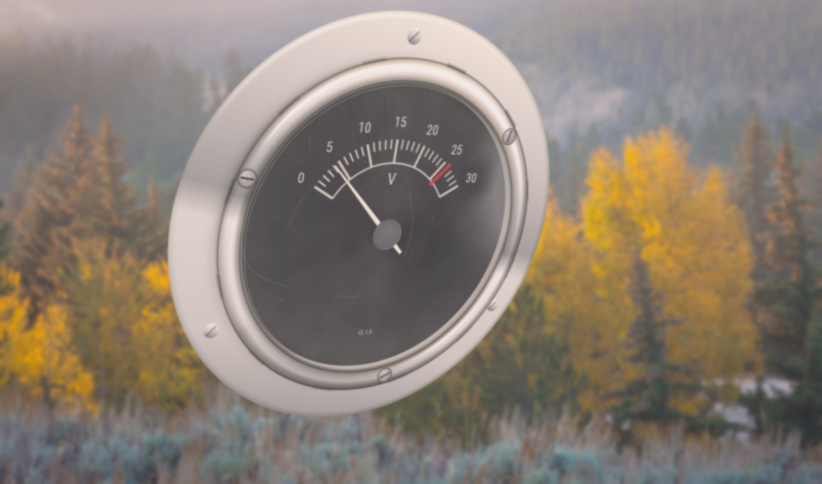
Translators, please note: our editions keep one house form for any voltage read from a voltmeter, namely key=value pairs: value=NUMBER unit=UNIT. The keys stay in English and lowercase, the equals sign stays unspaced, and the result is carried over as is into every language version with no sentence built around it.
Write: value=4 unit=V
